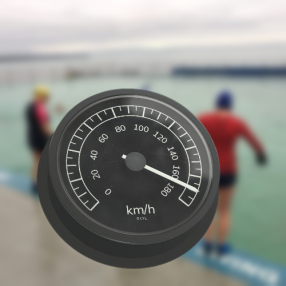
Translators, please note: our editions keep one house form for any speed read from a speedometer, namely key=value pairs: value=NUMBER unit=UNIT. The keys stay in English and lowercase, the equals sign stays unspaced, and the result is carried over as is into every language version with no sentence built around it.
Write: value=170 unit=km/h
